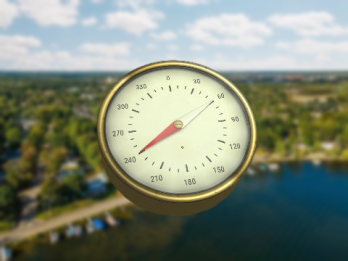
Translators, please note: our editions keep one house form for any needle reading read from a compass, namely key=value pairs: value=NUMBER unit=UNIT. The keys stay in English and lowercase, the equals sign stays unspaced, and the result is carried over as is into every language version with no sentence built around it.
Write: value=240 unit=°
